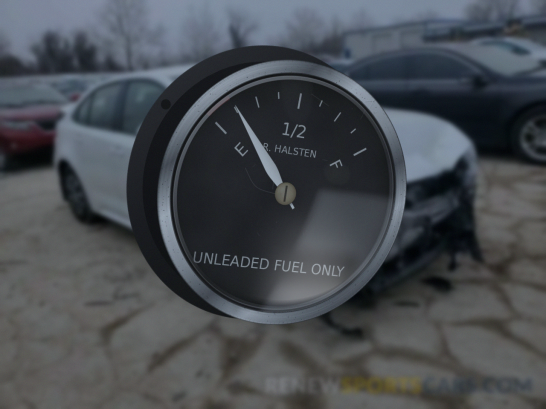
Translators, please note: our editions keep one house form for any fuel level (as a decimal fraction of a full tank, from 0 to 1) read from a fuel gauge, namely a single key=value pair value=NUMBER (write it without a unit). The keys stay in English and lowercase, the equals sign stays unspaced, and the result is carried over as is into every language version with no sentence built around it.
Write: value=0.125
